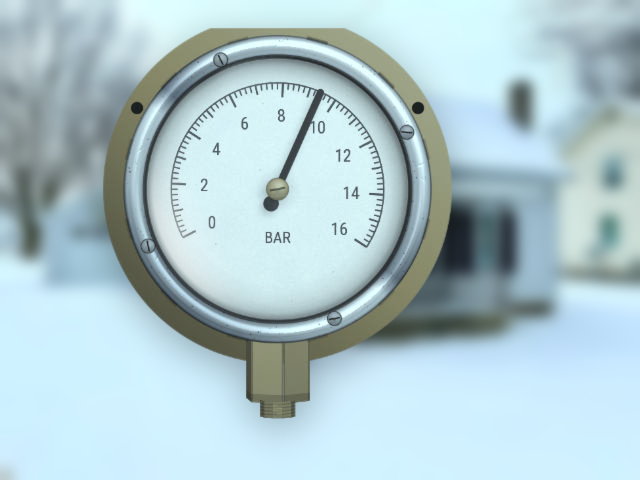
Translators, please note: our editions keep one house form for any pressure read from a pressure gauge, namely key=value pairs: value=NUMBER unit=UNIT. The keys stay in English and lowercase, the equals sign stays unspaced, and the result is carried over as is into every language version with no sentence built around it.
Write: value=9.4 unit=bar
